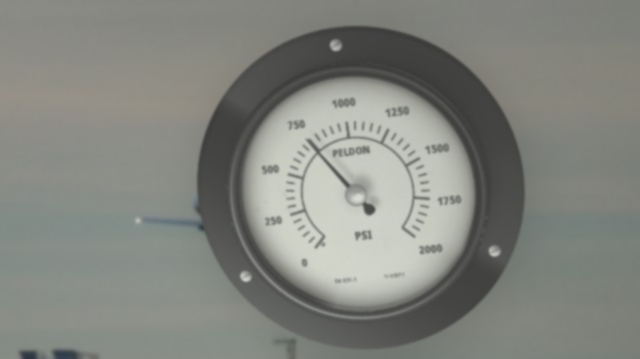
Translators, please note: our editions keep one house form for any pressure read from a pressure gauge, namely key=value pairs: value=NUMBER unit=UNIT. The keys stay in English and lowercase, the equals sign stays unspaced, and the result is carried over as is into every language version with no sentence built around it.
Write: value=750 unit=psi
